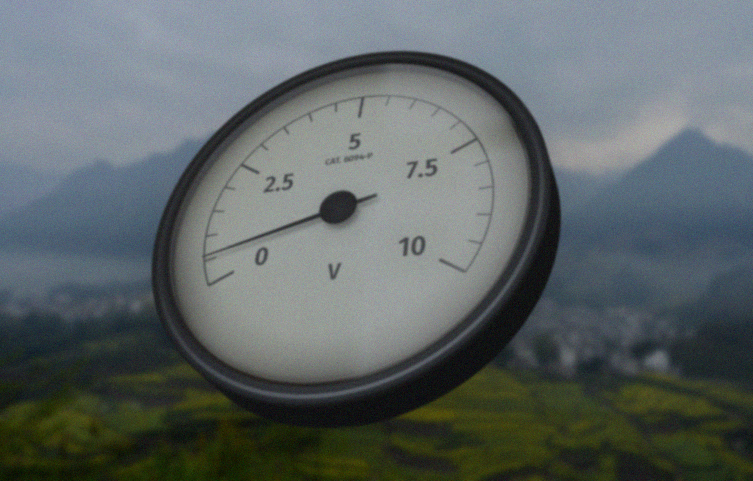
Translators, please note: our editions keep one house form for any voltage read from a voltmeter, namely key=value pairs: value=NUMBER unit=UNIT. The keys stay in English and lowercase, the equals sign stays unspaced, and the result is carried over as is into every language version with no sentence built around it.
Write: value=0.5 unit=V
